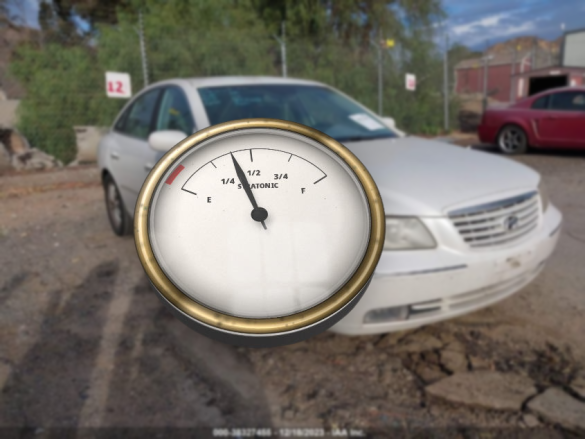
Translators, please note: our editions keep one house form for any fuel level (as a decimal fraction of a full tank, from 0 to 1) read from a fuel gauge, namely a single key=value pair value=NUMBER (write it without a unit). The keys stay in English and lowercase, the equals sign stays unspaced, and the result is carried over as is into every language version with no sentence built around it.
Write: value=0.375
